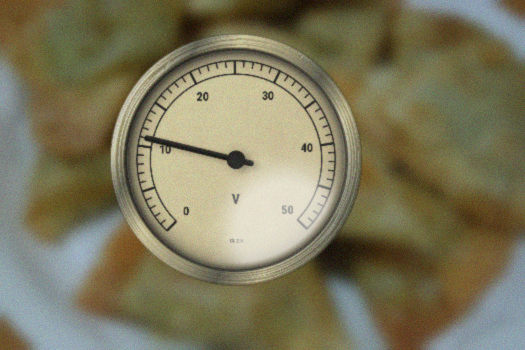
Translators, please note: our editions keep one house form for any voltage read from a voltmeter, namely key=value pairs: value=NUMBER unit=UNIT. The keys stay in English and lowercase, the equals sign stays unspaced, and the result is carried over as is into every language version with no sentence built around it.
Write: value=11 unit=V
